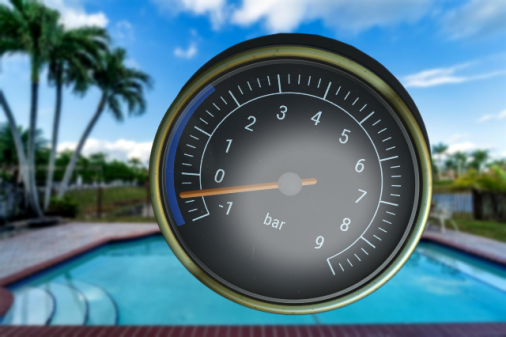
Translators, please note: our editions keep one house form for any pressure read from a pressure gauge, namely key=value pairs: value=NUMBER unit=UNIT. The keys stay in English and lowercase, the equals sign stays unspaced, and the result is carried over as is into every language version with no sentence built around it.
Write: value=-0.4 unit=bar
